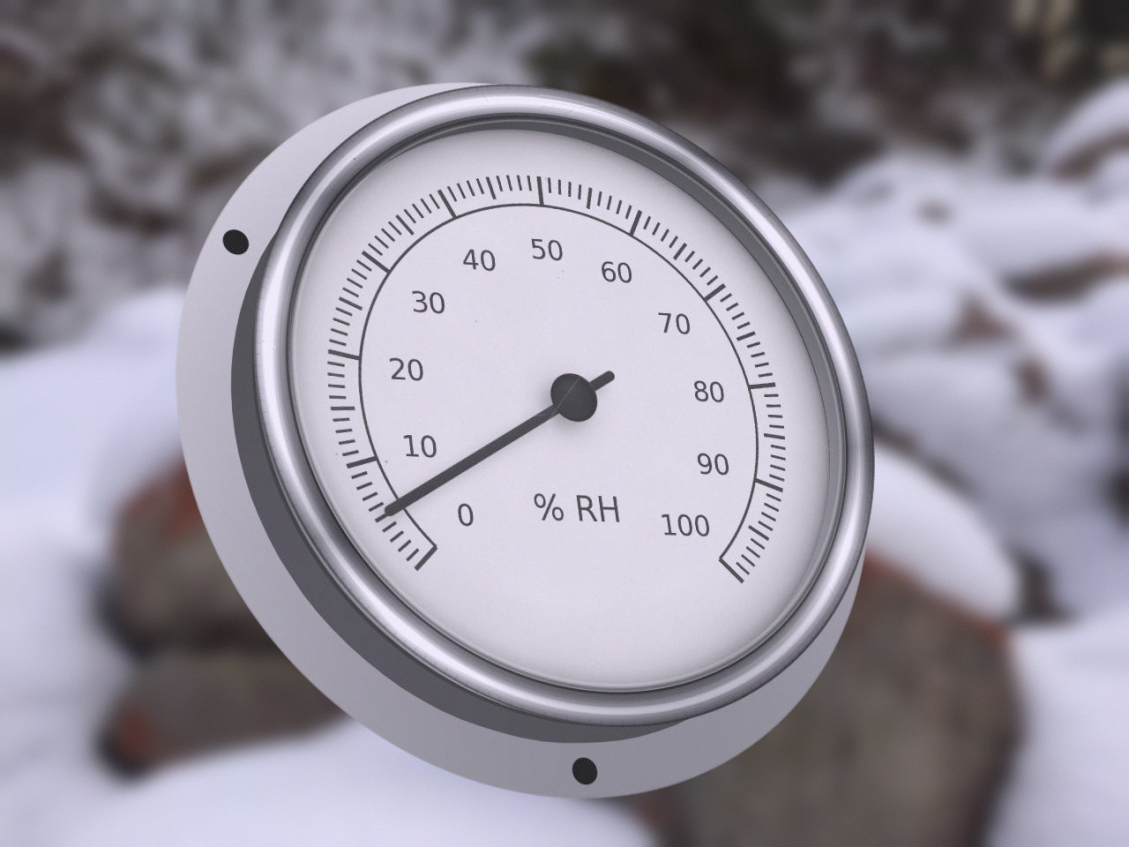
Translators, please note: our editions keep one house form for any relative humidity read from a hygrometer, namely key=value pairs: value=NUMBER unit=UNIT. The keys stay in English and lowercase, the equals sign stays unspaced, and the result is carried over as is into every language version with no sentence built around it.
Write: value=5 unit=%
